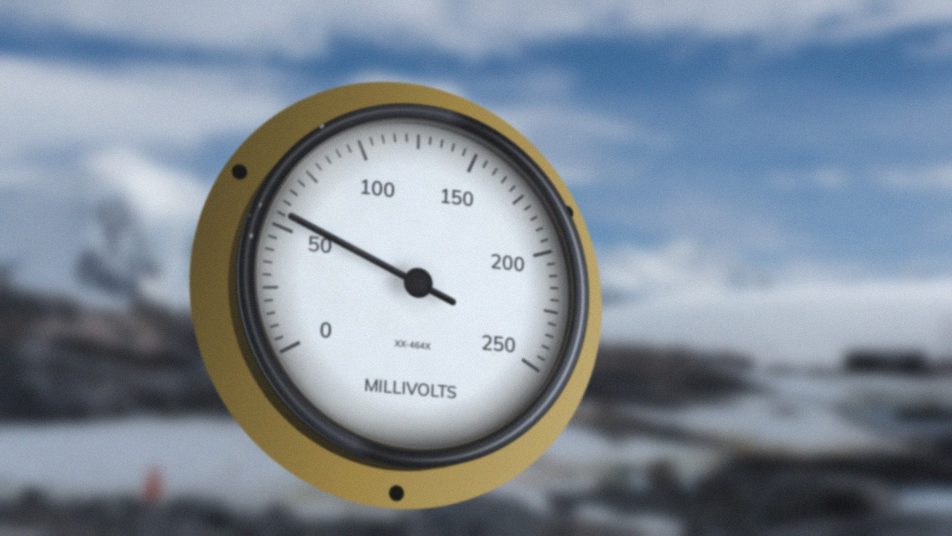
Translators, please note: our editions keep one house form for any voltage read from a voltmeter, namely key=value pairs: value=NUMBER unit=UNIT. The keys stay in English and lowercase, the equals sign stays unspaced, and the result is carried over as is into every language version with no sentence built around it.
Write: value=55 unit=mV
